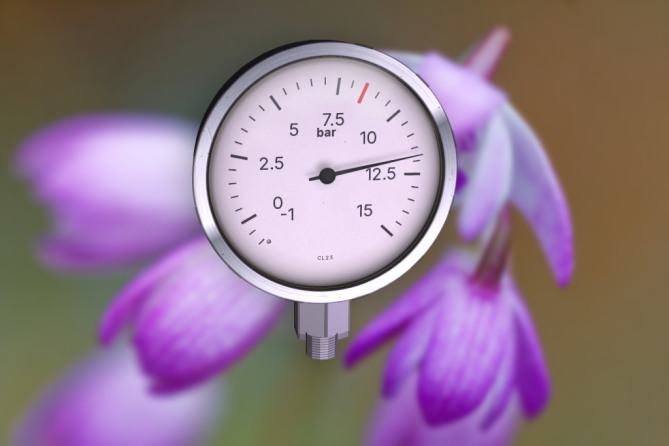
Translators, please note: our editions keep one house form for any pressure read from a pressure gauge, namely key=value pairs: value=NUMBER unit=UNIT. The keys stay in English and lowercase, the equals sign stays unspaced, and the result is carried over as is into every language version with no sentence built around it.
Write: value=11.75 unit=bar
